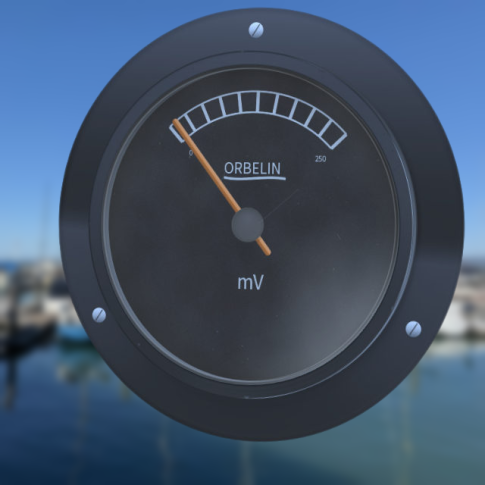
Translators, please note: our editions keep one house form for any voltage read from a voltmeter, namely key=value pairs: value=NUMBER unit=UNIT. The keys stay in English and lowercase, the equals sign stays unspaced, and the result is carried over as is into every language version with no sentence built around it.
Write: value=12.5 unit=mV
